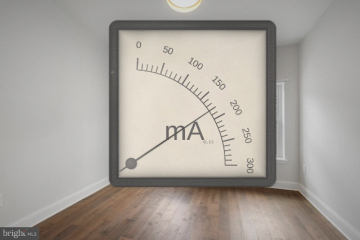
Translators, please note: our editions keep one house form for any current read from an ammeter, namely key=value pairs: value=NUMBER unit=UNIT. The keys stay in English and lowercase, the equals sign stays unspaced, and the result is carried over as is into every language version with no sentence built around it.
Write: value=180 unit=mA
